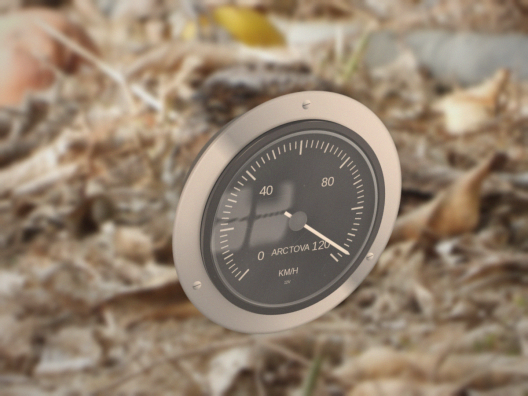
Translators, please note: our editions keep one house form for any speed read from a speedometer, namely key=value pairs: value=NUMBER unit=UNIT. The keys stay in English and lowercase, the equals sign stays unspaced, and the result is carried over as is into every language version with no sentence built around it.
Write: value=116 unit=km/h
